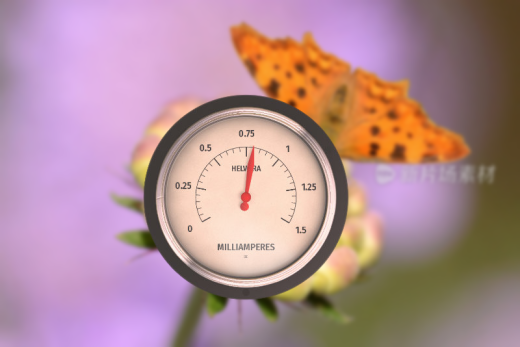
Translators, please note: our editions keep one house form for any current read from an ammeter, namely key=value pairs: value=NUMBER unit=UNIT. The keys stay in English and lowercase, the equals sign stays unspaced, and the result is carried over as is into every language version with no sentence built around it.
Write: value=0.8 unit=mA
